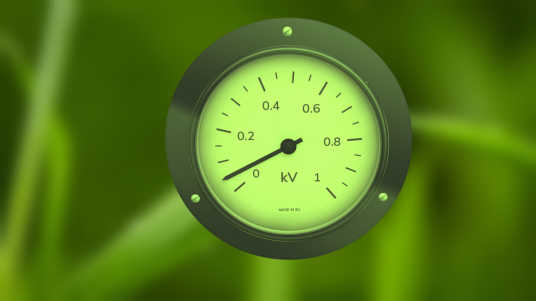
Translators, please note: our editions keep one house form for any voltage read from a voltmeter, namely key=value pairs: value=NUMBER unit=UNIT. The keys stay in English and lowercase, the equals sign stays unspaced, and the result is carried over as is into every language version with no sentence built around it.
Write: value=0.05 unit=kV
